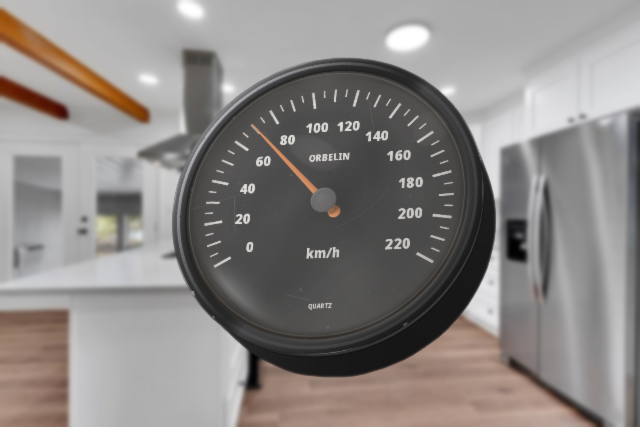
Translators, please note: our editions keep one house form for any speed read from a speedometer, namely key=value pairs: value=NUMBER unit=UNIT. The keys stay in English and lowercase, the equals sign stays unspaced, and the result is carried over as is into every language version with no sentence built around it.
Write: value=70 unit=km/h
